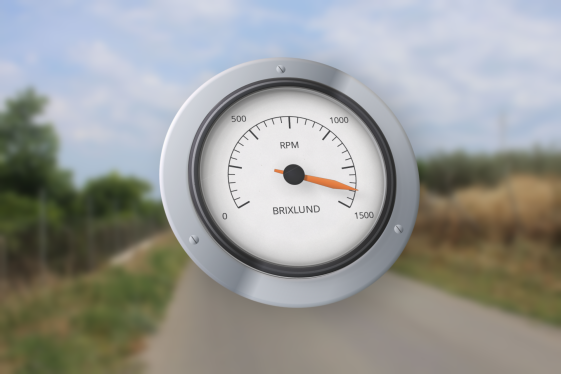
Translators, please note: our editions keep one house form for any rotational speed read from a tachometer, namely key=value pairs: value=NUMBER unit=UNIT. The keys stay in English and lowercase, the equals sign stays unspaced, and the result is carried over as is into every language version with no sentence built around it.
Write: value=1400 unit=rpm
